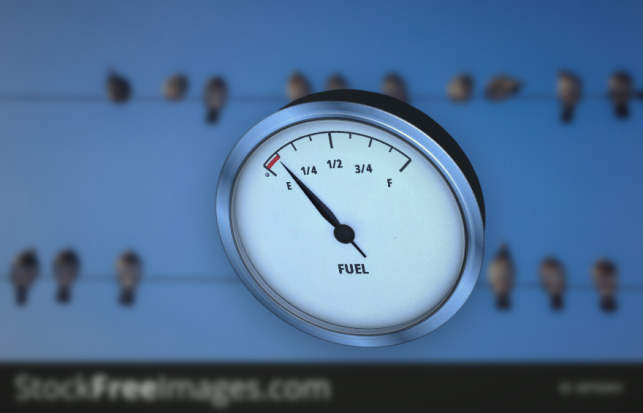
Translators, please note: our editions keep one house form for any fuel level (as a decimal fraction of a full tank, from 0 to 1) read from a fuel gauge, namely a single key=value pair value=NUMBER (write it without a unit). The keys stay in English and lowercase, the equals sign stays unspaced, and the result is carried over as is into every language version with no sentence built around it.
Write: value=0.125
